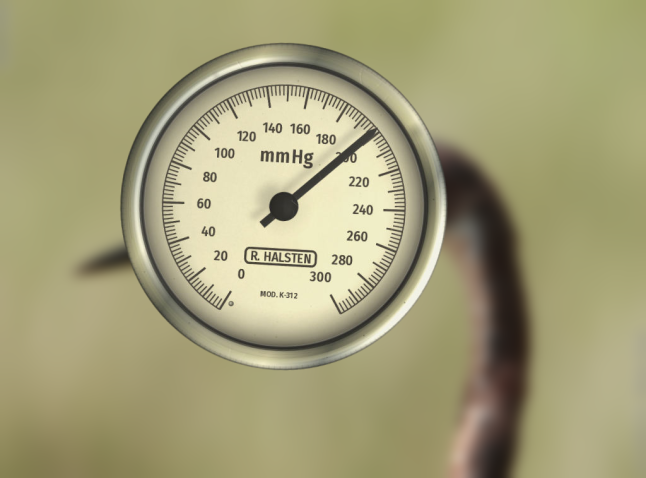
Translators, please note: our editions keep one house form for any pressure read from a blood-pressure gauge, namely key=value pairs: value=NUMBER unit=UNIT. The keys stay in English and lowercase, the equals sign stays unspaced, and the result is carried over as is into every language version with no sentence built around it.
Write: value=198 unit=mmHg
